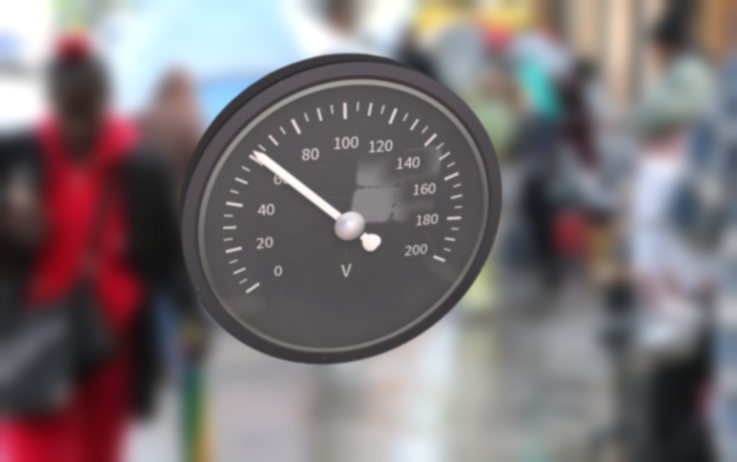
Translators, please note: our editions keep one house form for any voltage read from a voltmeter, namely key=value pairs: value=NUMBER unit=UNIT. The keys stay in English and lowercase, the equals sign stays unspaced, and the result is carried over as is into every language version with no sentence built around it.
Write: value=62.5 unit=V
